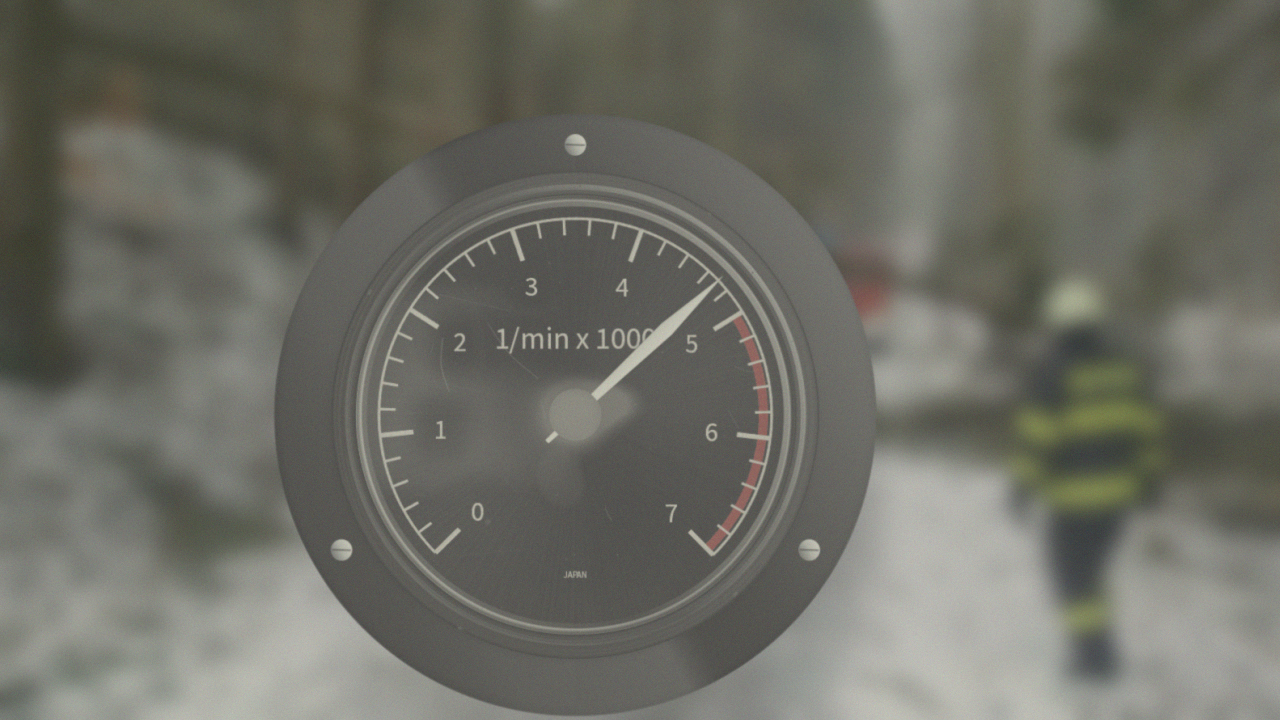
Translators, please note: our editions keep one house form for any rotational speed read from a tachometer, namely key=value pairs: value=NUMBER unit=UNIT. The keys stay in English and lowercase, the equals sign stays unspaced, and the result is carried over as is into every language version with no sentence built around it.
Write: value=4700 unit=rpm
